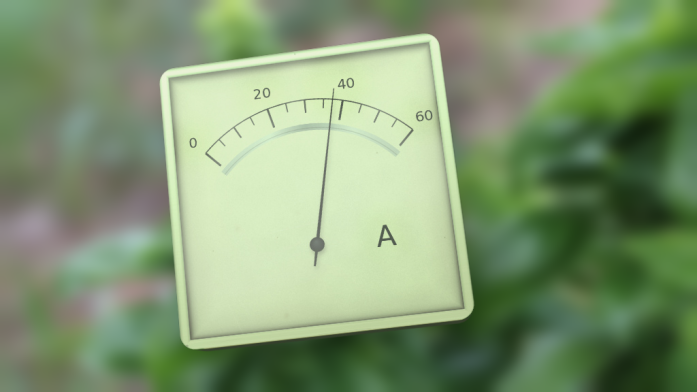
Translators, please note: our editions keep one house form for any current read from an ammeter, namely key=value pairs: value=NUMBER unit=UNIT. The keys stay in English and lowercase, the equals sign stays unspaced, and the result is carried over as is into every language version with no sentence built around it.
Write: value=37.5 unit=A
